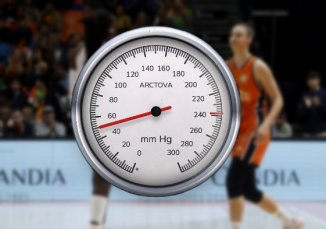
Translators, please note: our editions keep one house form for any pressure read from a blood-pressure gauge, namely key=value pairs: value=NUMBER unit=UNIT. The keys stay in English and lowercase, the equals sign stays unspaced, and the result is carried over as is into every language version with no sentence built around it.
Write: value=50 unit=mmHg
